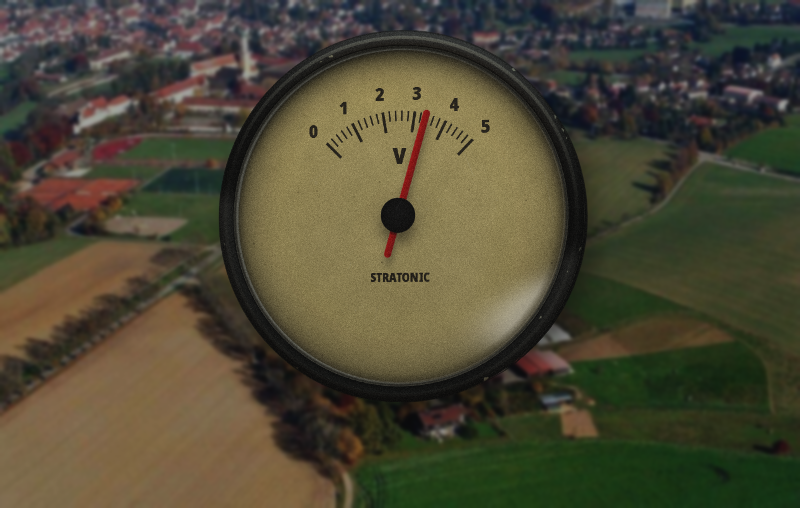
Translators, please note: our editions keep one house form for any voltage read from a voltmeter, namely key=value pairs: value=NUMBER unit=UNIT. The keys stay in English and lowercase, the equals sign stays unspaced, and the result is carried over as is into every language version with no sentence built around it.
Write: value=3.4 unit=V
